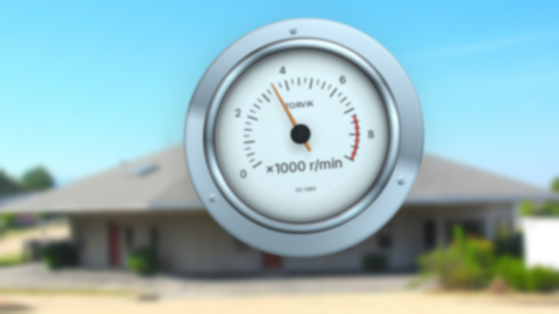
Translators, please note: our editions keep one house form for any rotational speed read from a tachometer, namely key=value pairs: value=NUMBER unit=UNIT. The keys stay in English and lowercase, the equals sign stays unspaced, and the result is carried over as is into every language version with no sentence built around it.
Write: value=3500 unit=rpm
